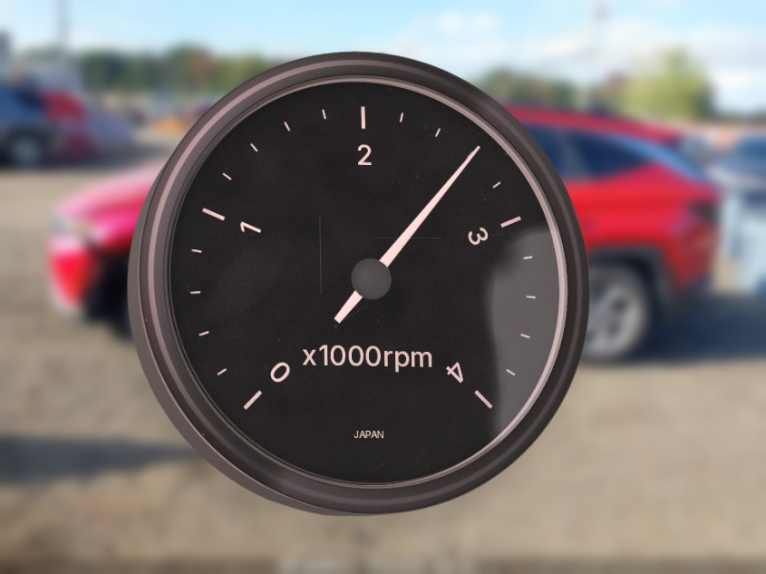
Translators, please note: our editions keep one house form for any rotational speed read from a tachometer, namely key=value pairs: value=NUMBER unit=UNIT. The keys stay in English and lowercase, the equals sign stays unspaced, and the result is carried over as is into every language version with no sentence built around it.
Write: value=2600 unit=rpm
